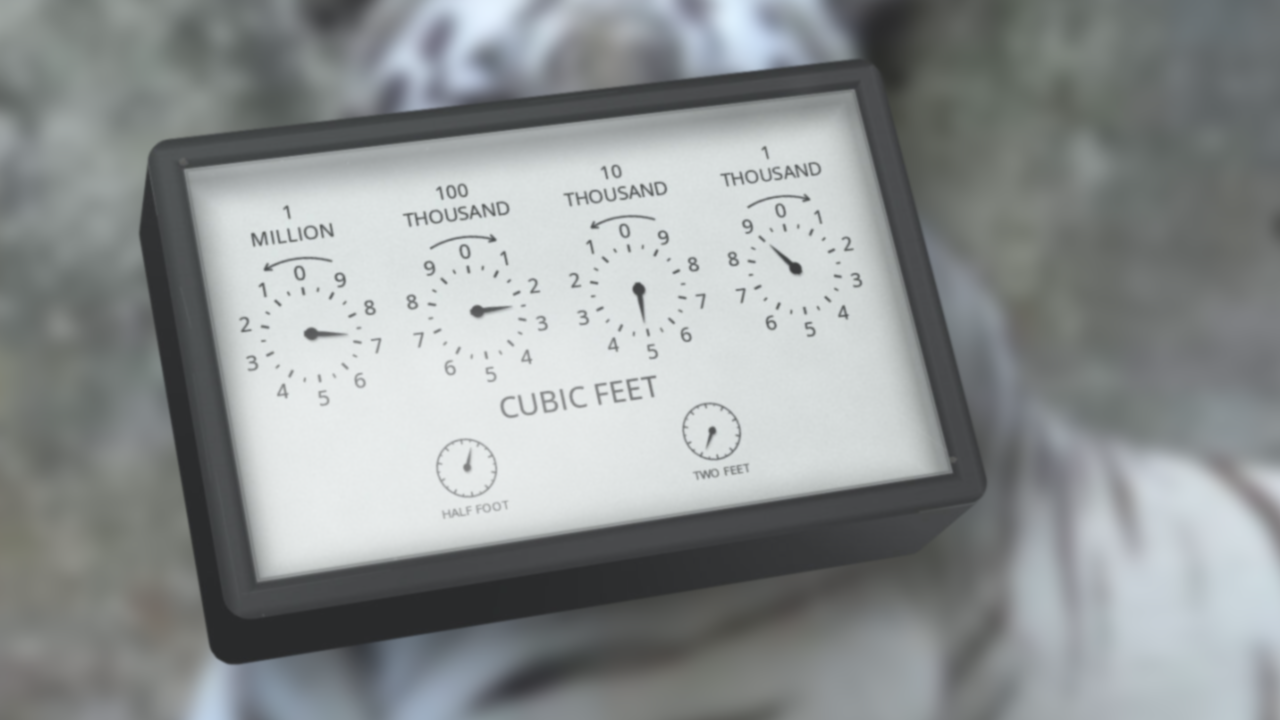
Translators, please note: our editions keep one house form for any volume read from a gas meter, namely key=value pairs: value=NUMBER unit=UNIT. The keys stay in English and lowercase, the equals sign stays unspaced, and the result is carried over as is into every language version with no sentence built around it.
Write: value=724900 unit=ft³
